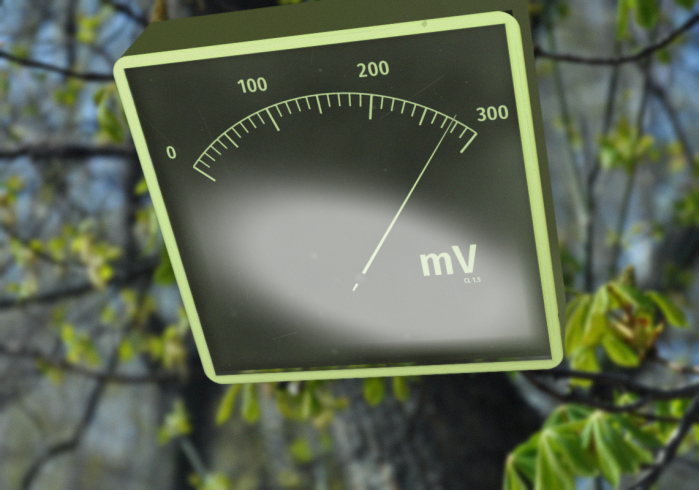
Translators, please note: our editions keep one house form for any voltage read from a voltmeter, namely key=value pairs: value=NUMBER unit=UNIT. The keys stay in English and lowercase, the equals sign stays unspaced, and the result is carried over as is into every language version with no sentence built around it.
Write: value=275 unit=mV
